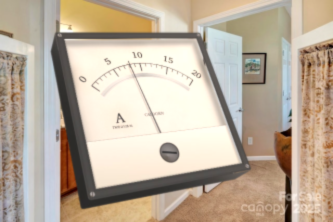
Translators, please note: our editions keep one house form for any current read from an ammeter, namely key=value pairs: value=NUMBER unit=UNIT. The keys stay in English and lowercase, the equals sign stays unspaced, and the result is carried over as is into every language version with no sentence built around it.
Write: value=8 unit=A
